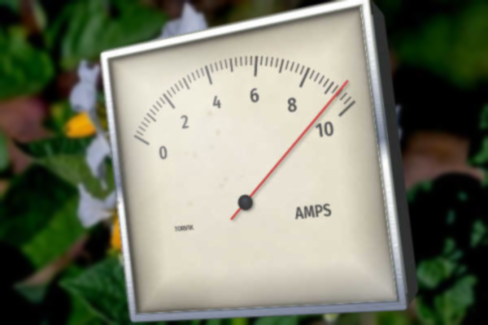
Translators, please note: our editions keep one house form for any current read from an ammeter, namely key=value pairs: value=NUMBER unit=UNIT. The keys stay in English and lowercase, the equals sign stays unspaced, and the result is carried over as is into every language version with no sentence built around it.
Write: value=9.4 unit=A
